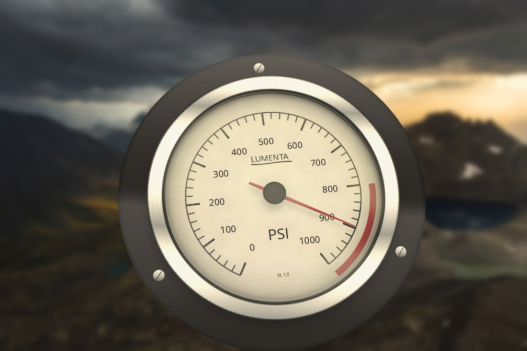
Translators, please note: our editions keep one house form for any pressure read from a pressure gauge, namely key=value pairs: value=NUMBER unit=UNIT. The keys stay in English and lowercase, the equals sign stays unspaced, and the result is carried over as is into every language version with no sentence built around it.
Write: value=900 unit=psi
